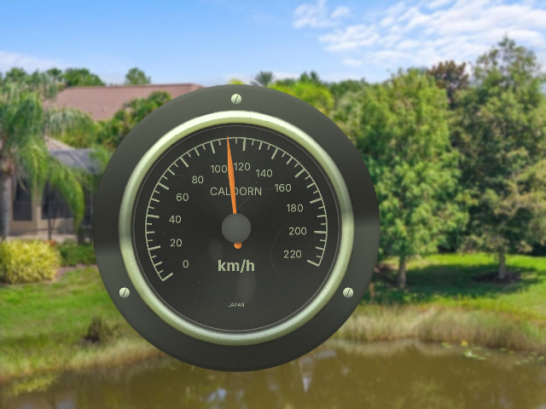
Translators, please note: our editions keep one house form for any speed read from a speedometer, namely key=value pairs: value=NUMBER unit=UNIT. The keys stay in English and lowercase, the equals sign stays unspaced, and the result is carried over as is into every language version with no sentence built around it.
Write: value=110 unit=km/h
